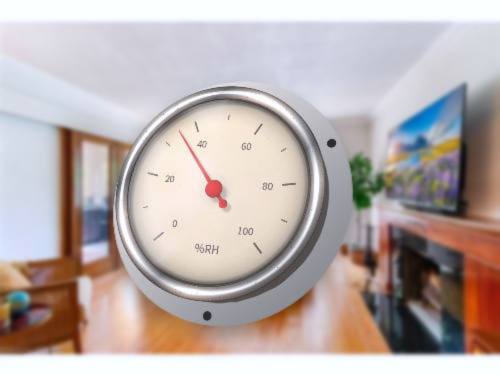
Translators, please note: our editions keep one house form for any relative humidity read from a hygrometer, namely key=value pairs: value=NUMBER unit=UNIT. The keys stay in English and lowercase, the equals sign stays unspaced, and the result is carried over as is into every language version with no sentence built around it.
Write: value=35 unit=%
